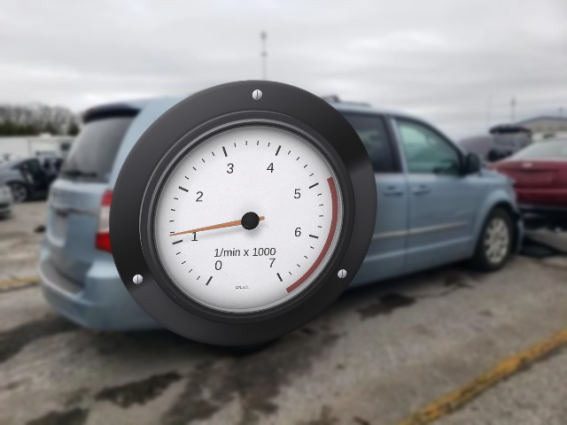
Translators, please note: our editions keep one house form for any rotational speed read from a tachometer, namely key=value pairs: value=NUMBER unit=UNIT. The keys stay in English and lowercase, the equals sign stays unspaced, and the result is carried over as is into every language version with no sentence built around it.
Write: value=1200 unit=rpm
